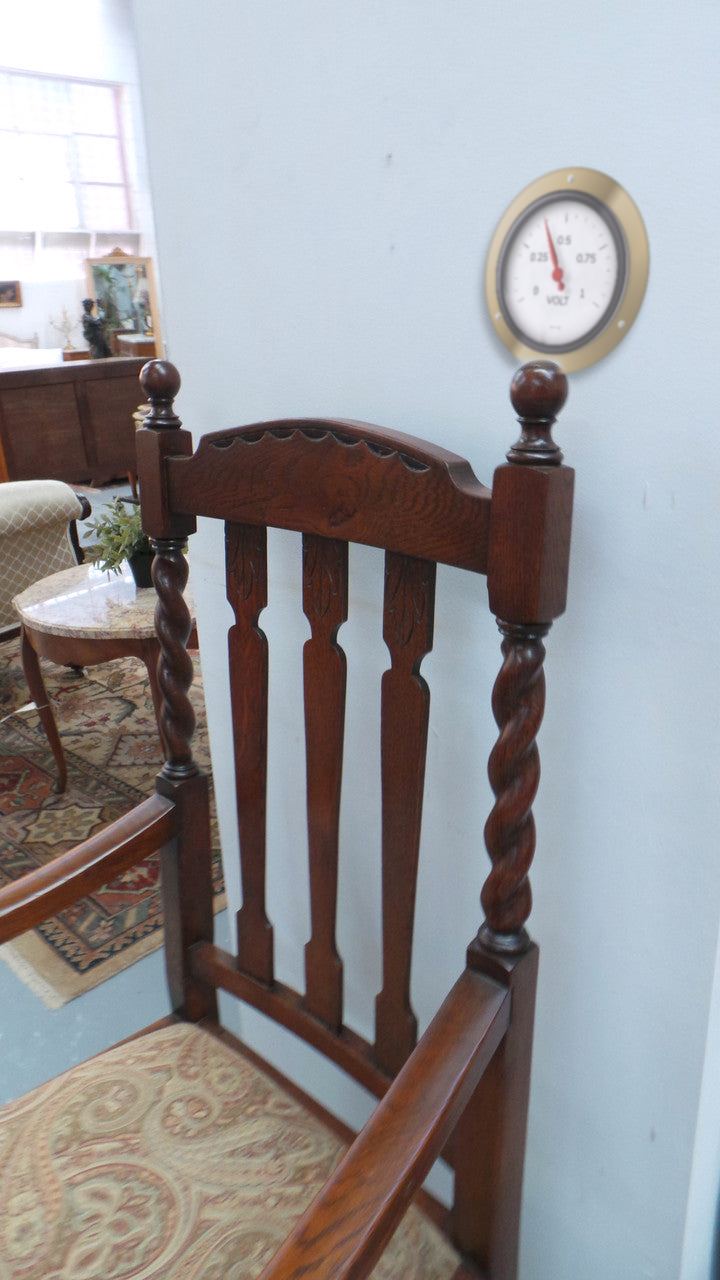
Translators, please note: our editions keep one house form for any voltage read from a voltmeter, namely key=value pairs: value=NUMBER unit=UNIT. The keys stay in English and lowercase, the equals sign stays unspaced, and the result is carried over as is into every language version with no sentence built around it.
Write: value=0.4 unit=V
